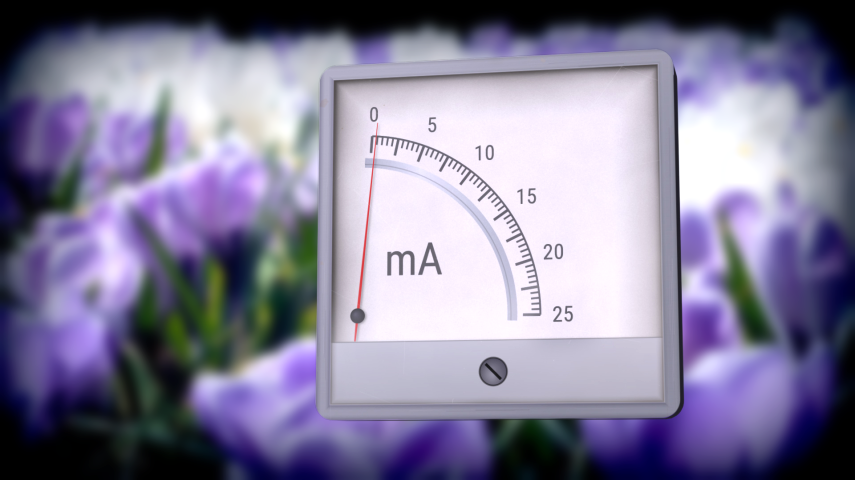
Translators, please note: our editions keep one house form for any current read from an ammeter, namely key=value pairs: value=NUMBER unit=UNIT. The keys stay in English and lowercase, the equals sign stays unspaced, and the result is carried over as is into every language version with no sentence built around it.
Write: value=0.5 unit=mA
